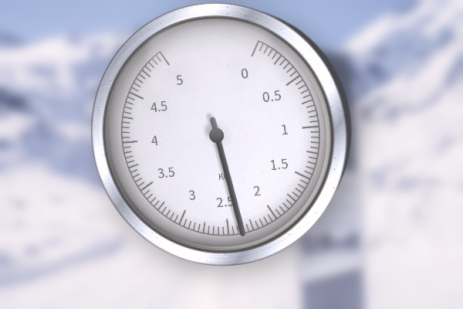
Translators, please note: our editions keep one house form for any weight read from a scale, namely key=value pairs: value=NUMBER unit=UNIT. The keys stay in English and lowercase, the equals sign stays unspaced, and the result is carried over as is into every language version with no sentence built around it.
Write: value=2.35 unit=kg
